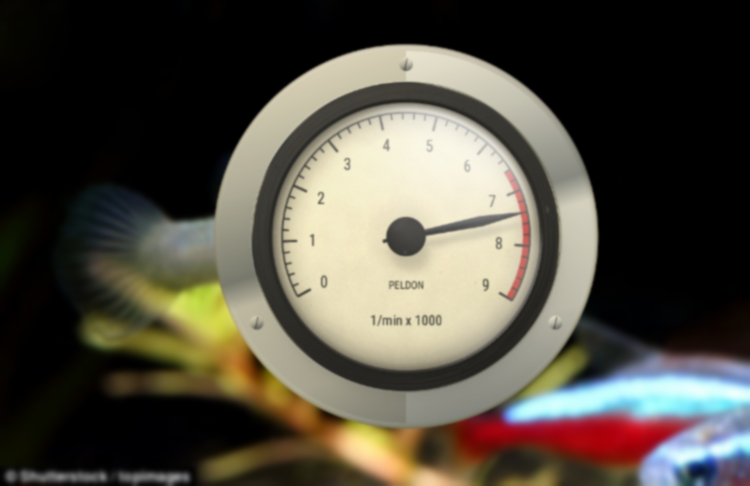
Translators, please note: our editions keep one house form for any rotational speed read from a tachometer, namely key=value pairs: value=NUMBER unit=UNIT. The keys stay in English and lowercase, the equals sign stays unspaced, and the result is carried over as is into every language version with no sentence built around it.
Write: value=7400 unit=rpm
